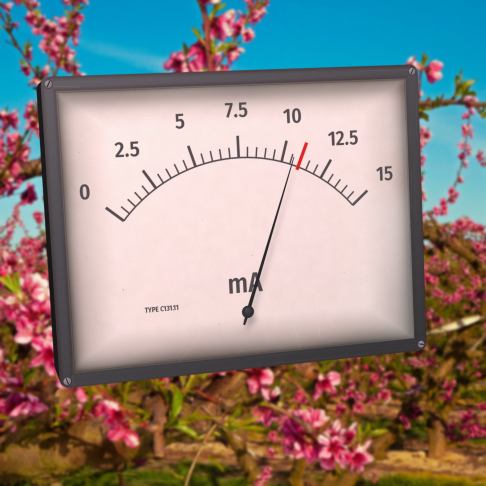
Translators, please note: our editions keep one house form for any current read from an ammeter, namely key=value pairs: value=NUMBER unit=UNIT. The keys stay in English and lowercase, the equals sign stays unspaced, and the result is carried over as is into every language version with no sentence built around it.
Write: value=10.5 unit=mA
